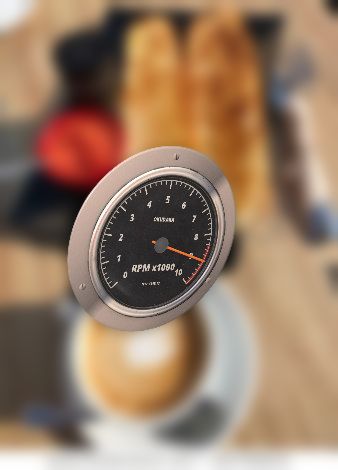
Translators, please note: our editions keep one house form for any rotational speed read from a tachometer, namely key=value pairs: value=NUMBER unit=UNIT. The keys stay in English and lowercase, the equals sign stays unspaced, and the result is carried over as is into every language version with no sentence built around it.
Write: value=9000 unit=rpm
